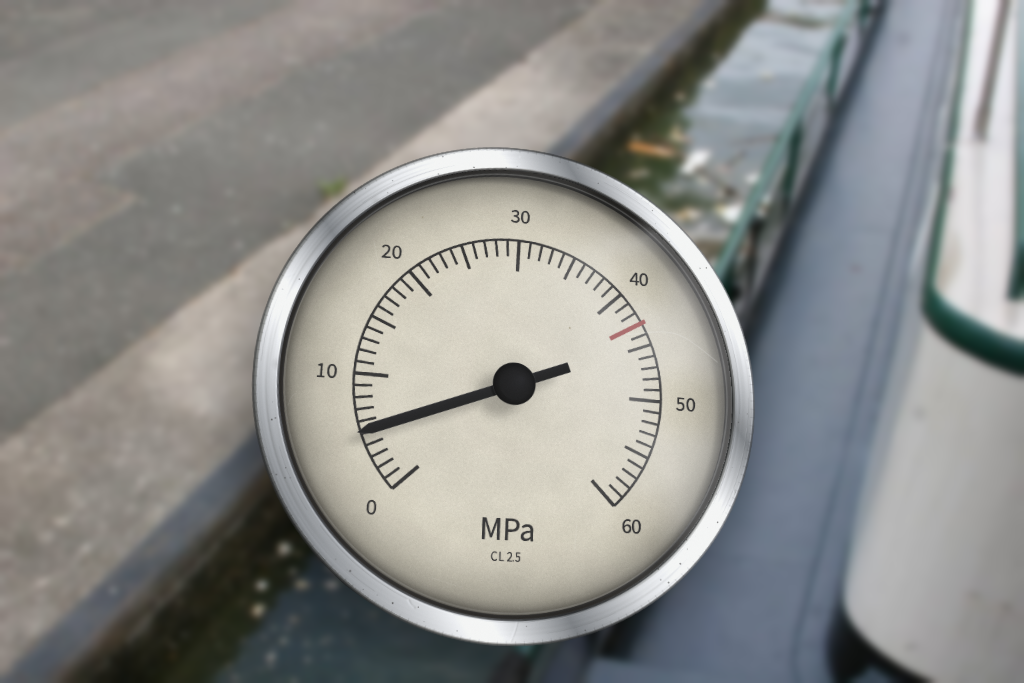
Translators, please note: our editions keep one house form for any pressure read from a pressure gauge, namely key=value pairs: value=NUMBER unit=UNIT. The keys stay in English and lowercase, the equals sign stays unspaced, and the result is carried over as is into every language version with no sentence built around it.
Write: value=5 unit=MPa
